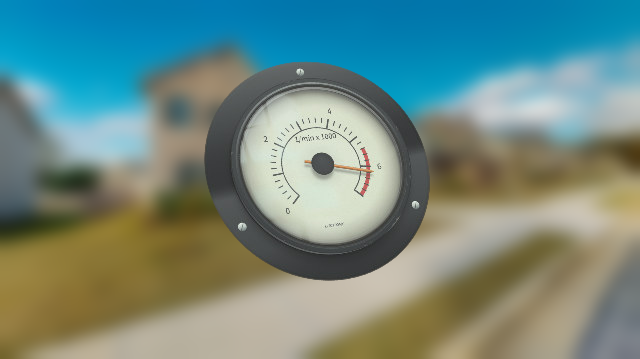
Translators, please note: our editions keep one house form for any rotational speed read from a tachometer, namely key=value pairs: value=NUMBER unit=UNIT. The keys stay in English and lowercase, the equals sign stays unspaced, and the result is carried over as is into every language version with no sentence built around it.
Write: value=6200 unit=rpm
